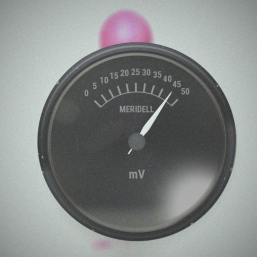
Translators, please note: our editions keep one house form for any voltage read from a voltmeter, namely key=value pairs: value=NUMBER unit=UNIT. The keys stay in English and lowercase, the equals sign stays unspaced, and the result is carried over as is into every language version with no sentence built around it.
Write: value=45 unit=mV
